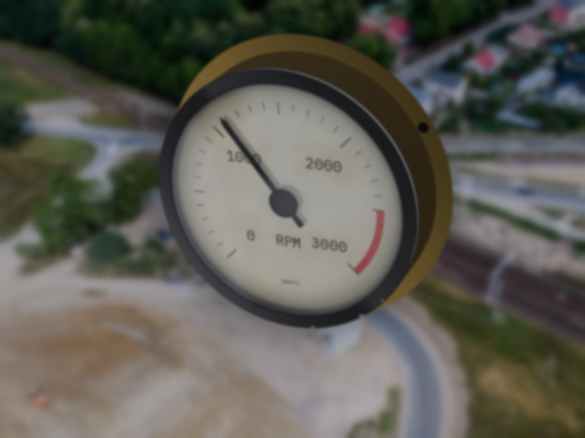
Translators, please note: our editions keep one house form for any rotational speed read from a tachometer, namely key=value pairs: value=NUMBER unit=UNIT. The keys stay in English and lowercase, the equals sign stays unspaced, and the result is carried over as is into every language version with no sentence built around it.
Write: value=1100 unit=rpm
